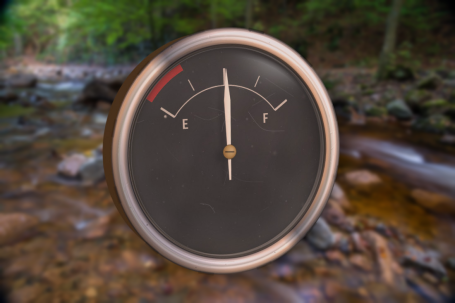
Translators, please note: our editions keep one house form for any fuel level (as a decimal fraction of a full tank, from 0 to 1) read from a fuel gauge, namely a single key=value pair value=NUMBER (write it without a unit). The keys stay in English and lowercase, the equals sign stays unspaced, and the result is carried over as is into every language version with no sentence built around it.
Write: value=0.5
